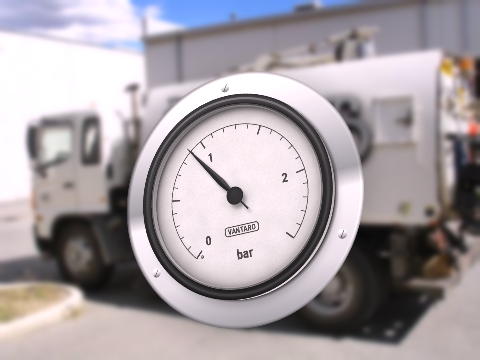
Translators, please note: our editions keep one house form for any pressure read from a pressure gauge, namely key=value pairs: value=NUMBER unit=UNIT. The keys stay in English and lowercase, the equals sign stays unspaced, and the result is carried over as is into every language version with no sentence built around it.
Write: value=0.9 unit=bar
